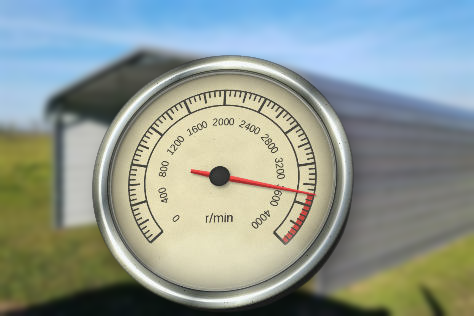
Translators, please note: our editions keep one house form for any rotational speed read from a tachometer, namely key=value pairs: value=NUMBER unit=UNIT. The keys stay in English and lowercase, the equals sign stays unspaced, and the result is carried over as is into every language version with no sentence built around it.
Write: value=3500 unit=rpm
